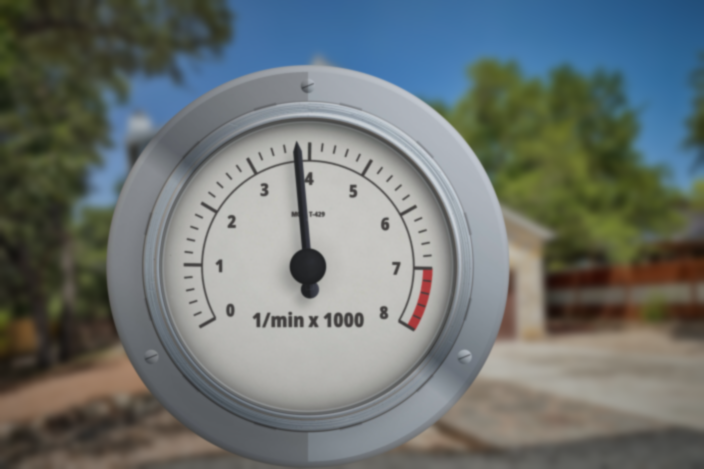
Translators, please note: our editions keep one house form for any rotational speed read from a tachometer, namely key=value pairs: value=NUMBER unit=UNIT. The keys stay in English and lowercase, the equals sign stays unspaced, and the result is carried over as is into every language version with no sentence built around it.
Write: value=3800 unit=rpm
